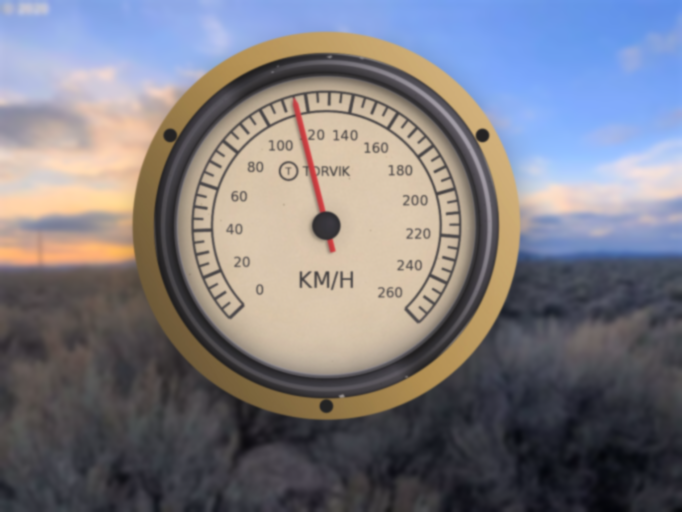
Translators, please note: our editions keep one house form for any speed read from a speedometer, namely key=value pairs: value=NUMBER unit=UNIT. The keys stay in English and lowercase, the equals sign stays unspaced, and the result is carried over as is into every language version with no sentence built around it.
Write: value=115 unit=km/h
